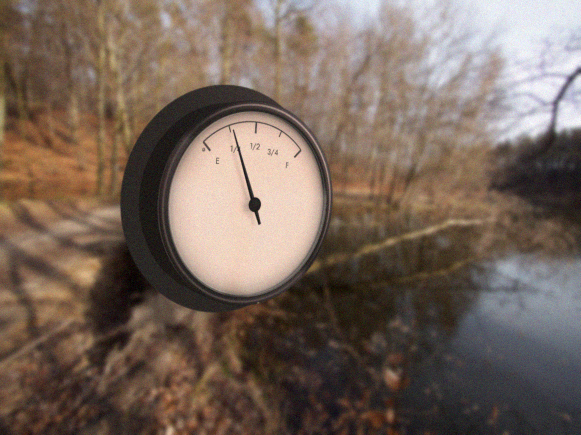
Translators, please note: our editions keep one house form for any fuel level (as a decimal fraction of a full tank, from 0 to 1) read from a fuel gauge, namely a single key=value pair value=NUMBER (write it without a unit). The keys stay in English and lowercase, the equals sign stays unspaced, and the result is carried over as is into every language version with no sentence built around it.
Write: value=0.25
